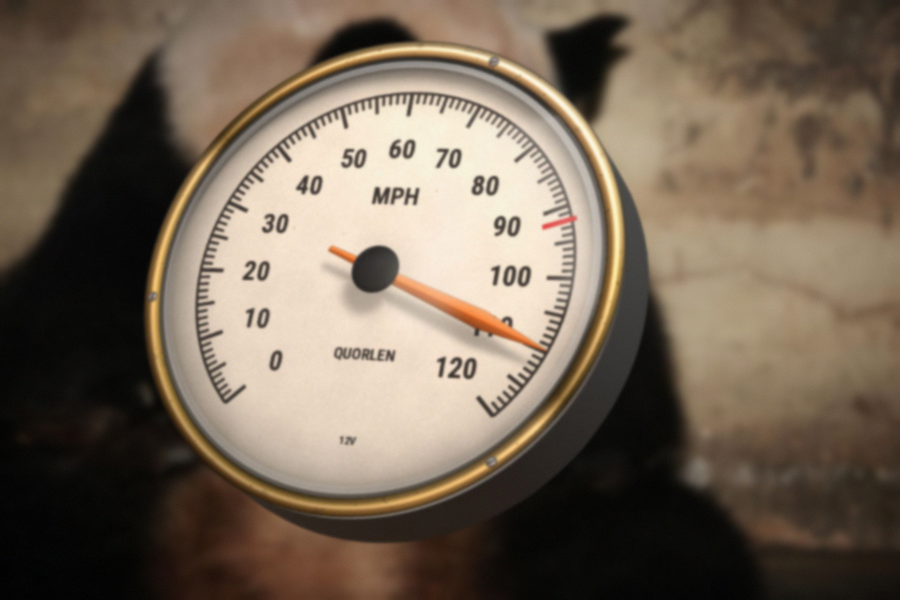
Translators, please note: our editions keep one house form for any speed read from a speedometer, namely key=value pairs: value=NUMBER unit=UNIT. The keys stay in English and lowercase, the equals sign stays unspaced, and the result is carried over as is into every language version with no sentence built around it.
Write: value=110 unit=mph
